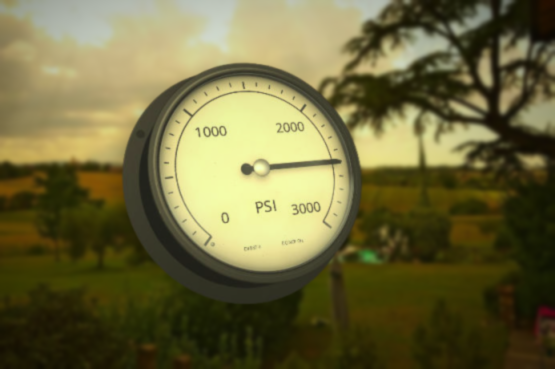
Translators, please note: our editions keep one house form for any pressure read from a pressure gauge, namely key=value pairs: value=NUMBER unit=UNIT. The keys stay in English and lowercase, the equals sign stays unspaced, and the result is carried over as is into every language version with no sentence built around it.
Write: value=2500 unit=psi
